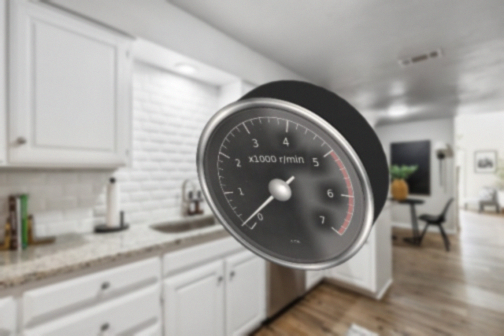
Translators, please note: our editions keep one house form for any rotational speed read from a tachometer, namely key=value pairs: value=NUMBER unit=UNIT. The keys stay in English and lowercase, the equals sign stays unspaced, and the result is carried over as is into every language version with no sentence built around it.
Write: value=200 unit=rpm
